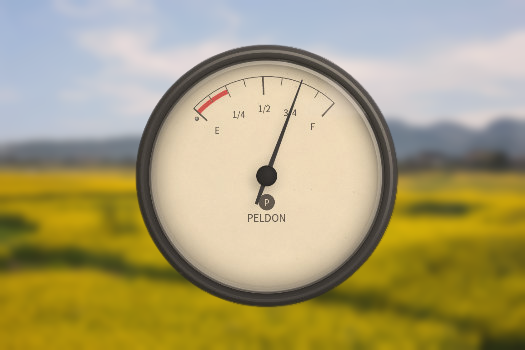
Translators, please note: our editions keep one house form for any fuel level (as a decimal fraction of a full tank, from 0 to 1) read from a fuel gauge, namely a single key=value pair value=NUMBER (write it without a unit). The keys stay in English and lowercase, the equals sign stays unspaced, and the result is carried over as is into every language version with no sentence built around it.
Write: value=0.75
